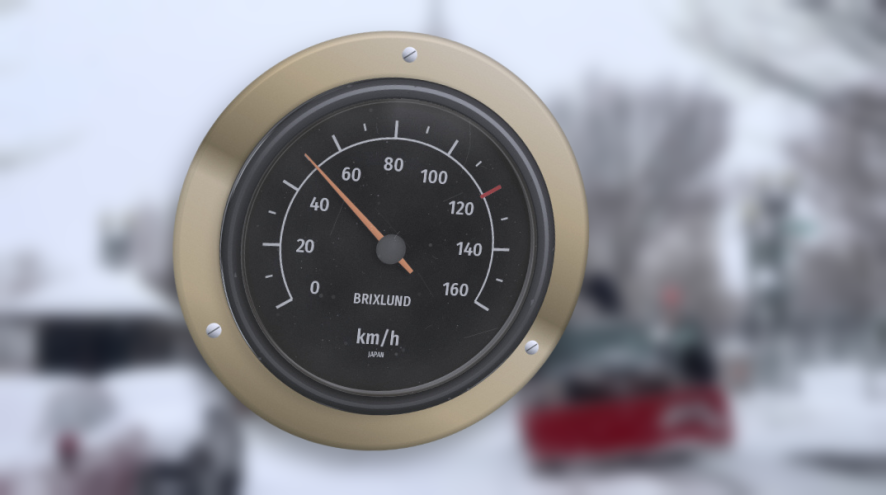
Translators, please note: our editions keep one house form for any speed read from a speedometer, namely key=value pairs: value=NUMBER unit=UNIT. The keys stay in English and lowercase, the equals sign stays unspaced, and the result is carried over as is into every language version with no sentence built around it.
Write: value=50 unit=km/h
